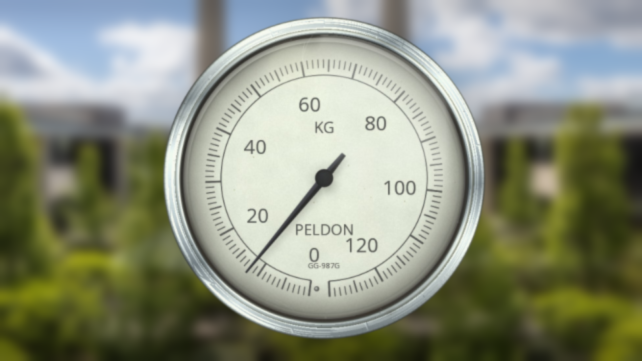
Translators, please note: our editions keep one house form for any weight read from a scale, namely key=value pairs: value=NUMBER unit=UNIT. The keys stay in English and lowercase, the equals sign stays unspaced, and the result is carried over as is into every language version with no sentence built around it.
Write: value=12 unit=kg
